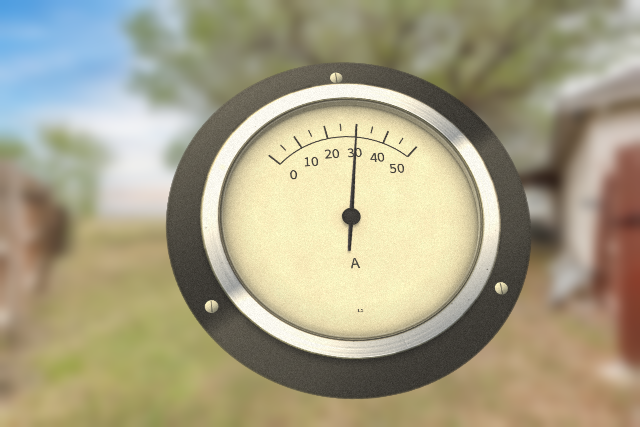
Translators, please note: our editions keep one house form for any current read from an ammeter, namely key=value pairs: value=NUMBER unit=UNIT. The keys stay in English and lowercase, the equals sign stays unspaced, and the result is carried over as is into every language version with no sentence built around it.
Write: value=30 unit=A
